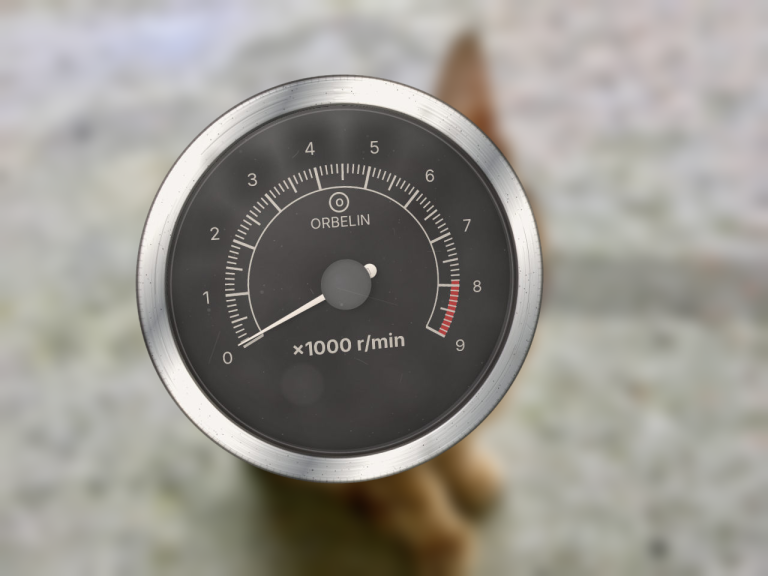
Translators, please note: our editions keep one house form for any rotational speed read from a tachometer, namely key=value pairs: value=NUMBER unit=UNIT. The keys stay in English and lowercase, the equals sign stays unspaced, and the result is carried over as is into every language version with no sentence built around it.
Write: value=100 unit=rpm
